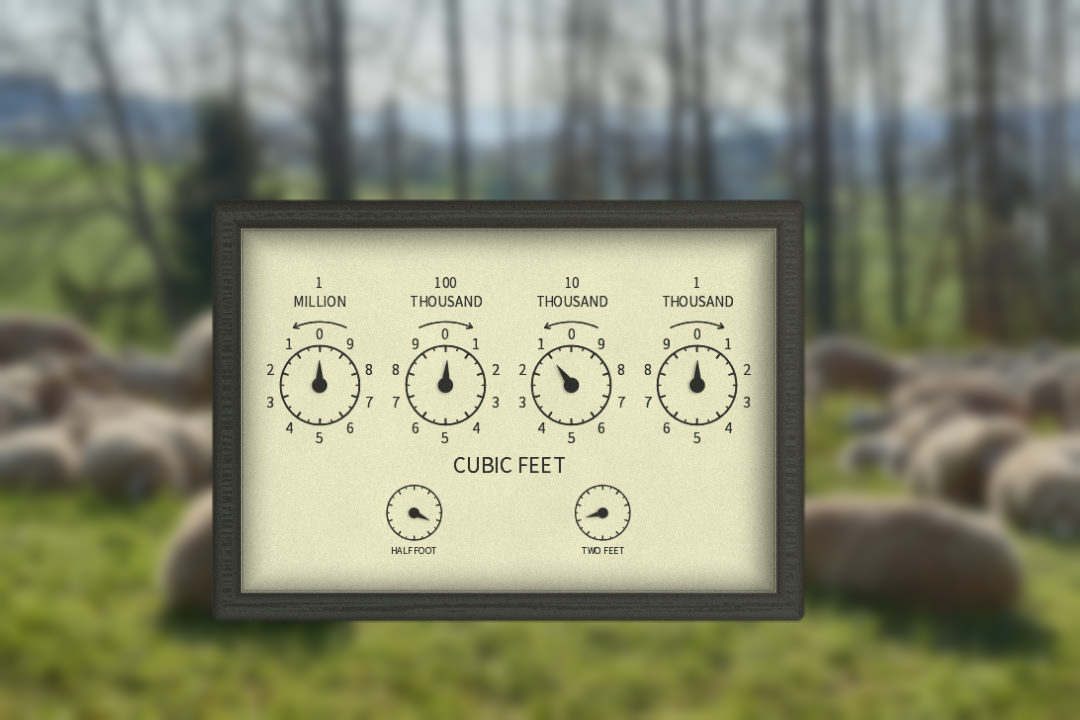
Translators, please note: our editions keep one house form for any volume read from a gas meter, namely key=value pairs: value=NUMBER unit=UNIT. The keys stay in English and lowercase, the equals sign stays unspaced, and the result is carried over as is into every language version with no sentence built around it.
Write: value=1000 unit=ft³
